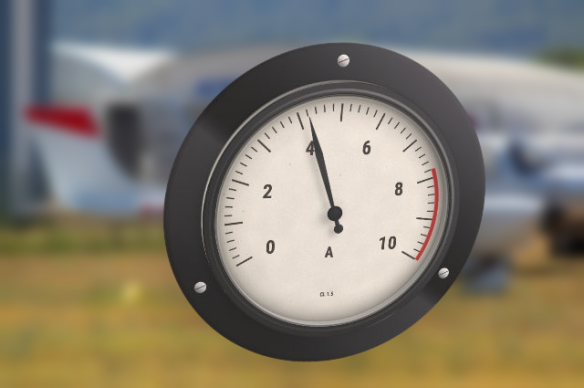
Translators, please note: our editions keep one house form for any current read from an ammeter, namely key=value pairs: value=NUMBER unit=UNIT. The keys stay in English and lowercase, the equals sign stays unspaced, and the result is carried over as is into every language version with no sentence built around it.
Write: value=4.2 unit=A
